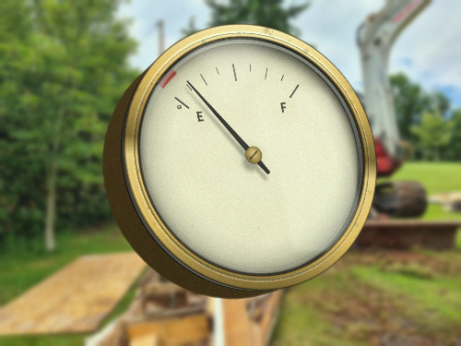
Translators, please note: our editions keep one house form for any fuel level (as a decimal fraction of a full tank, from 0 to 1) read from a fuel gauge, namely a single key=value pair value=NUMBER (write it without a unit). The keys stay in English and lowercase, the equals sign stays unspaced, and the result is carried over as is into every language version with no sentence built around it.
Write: value=0.125
